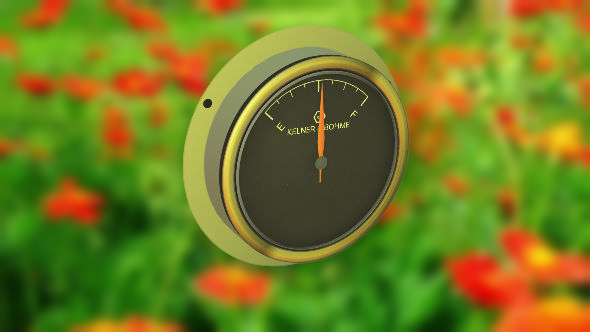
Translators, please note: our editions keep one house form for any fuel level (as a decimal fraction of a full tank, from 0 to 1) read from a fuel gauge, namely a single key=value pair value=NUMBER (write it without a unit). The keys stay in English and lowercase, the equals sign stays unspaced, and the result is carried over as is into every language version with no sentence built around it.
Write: value=0.5
